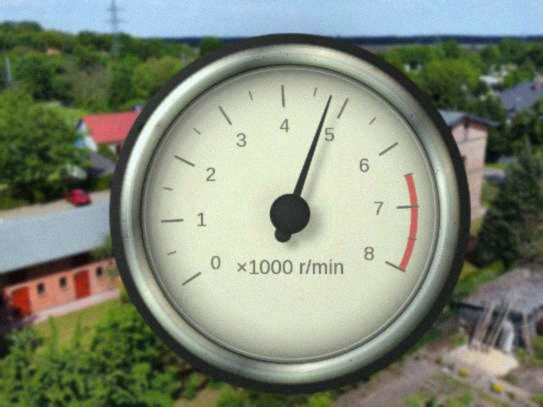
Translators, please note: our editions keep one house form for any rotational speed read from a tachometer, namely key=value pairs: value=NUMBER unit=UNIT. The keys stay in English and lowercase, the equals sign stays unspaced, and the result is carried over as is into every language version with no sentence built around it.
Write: value=4750 unit=rpm
